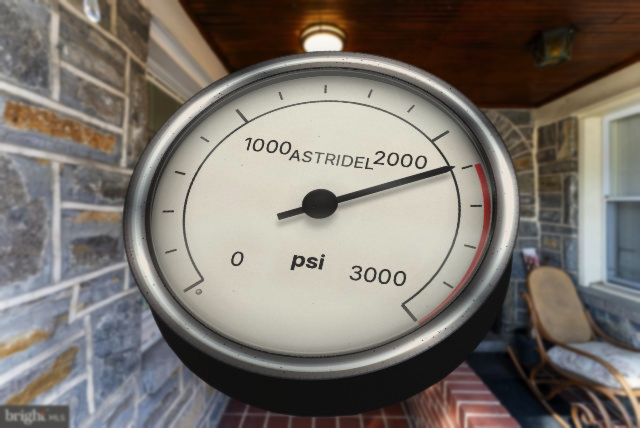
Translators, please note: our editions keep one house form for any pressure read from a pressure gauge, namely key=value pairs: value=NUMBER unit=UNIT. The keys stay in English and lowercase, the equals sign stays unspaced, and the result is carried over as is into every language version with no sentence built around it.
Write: value=2200 unit=psi
